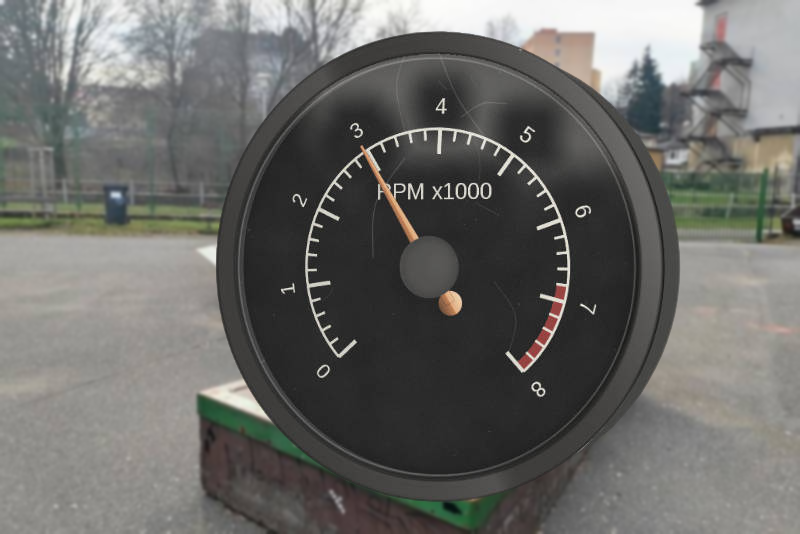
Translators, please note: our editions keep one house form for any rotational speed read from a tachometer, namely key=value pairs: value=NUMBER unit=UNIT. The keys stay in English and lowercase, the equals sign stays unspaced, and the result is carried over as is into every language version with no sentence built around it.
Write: value=3000 unit=rpm
